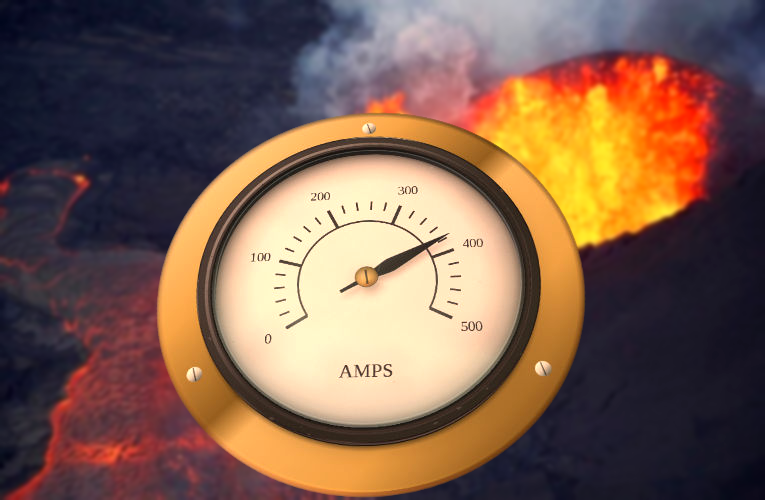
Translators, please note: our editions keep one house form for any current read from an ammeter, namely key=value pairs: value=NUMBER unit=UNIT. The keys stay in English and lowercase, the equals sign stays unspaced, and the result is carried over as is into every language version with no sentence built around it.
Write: value=380 unit=A
